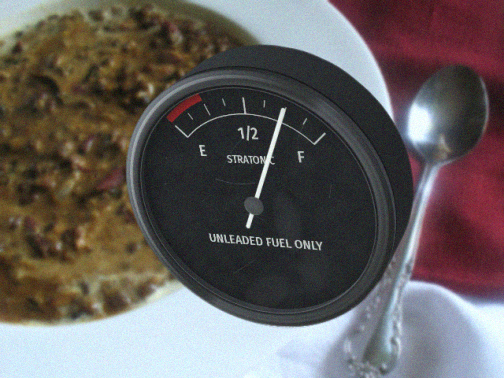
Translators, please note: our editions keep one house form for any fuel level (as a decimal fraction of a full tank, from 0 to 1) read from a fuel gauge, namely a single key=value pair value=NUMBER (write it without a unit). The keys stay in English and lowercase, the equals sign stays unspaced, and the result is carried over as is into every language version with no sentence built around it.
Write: value=0.75
